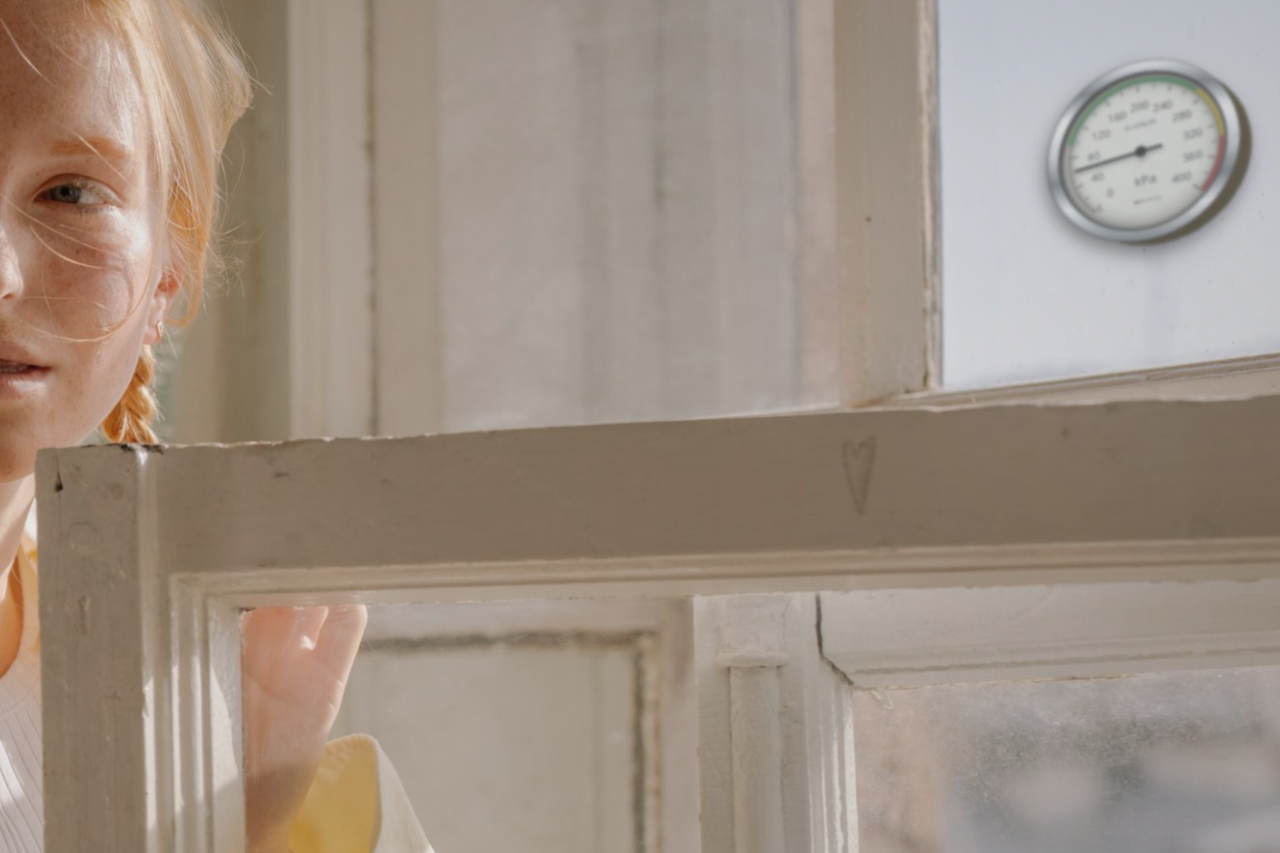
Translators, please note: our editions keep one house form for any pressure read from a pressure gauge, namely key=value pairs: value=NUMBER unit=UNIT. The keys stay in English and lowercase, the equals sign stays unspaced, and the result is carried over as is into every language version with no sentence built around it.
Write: value=60 unit=kPa
